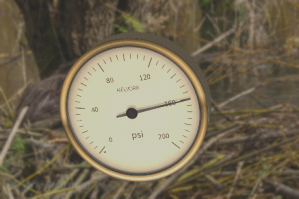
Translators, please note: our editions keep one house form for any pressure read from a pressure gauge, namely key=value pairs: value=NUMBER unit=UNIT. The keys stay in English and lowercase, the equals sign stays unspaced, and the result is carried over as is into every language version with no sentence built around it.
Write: value=160 unit=psi
